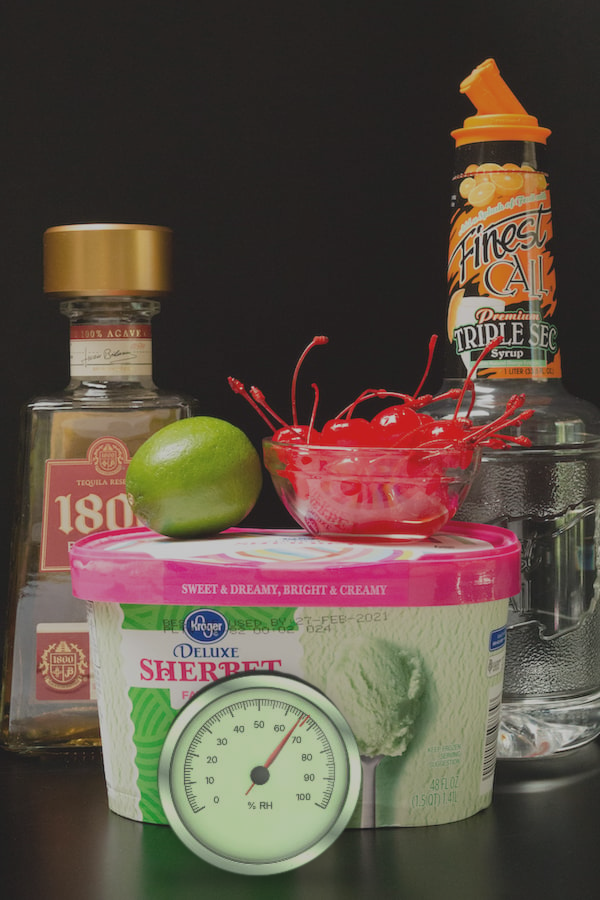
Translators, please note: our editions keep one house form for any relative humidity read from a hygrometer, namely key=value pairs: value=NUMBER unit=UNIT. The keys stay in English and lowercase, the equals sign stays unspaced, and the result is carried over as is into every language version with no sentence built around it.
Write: value=65 unit=%
